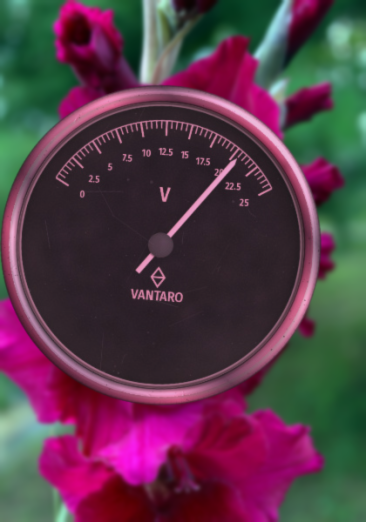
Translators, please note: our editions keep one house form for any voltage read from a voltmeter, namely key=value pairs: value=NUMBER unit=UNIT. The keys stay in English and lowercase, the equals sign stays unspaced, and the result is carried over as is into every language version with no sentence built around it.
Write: value=20.5 unit=V
